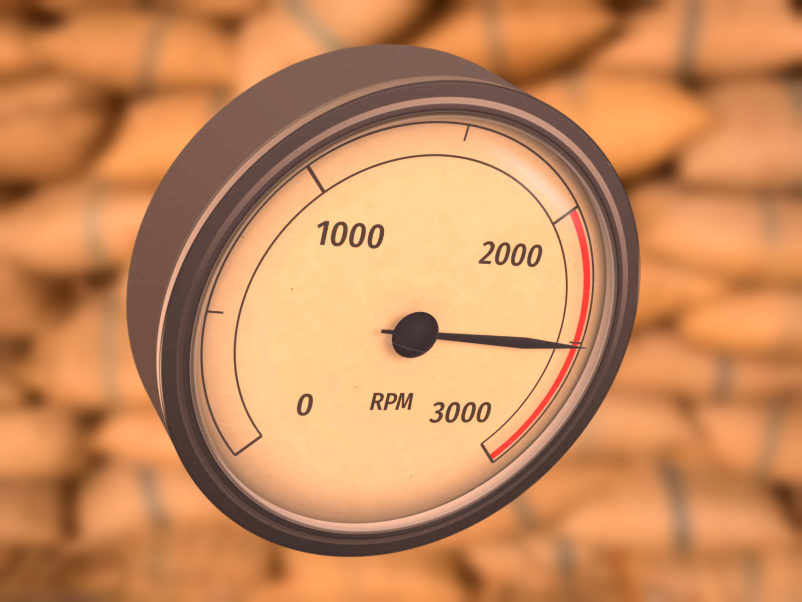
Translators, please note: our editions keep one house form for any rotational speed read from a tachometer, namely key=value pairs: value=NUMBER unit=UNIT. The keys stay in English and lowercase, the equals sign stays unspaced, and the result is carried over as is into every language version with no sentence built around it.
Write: value=2500 unit=rpm
